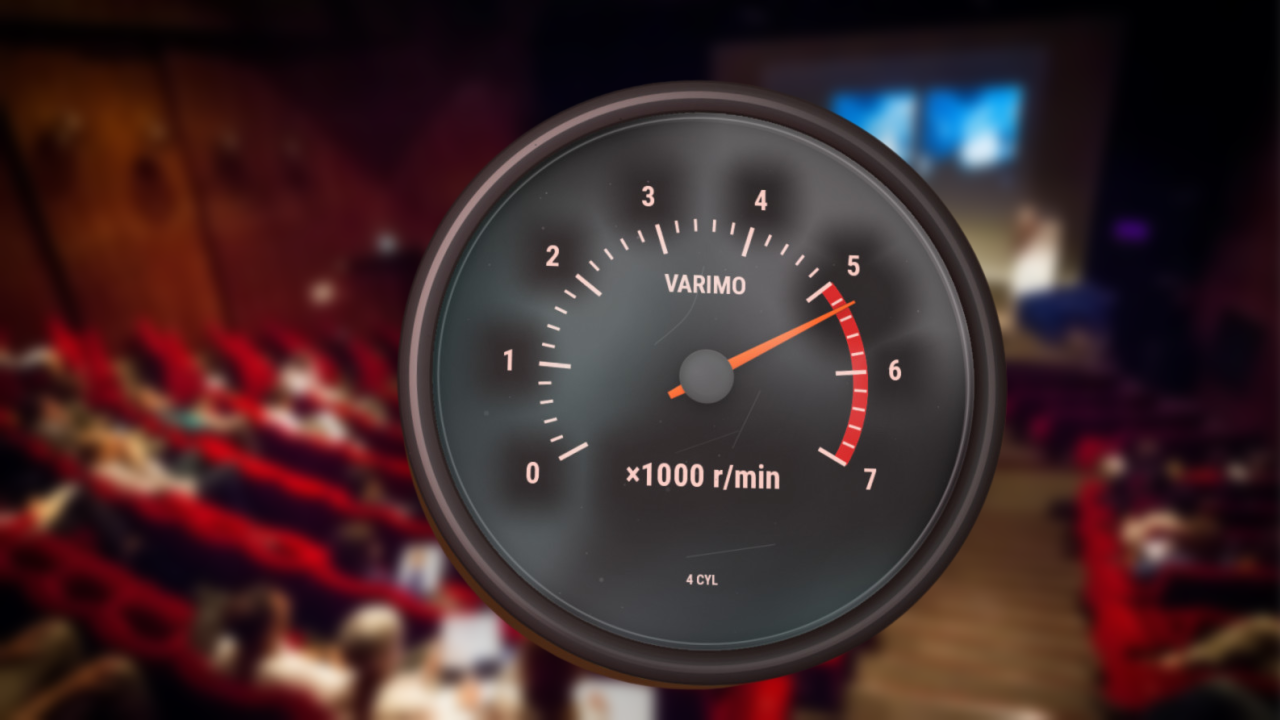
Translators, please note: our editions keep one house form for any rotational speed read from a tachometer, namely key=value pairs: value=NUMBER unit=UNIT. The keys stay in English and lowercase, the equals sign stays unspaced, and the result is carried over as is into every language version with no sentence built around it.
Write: value=5300 unit=rpm
